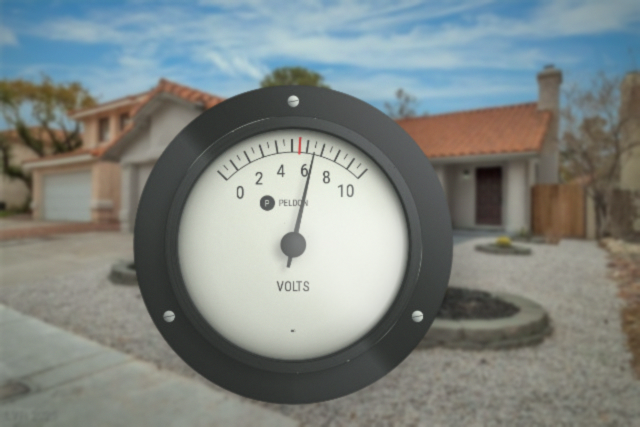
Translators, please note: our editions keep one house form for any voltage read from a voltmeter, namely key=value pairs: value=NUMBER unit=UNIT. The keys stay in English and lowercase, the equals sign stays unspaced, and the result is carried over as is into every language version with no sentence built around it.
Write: value=6.5 unit=V
